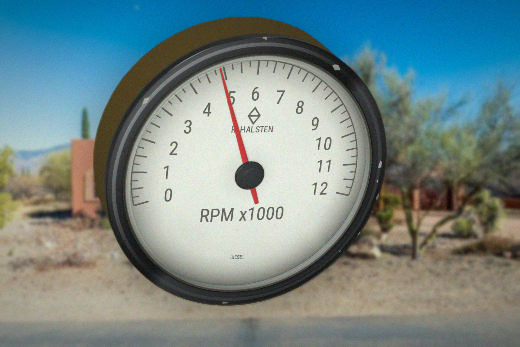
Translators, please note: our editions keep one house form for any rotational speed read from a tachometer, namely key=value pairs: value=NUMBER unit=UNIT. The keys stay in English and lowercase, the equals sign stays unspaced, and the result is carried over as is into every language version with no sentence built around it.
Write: value=4875 unit=rpm
